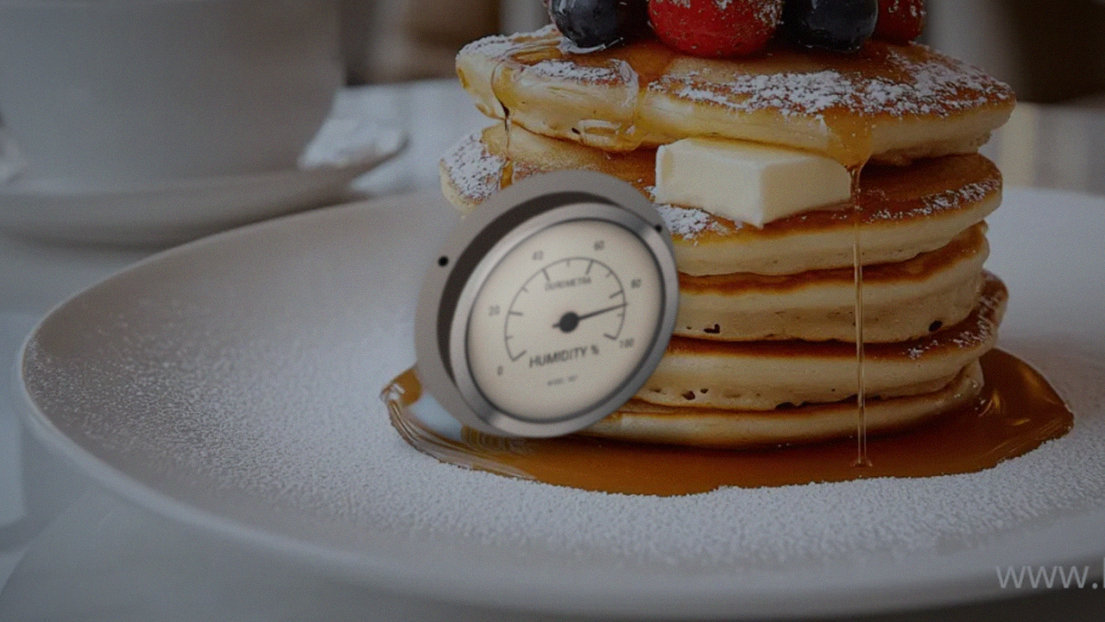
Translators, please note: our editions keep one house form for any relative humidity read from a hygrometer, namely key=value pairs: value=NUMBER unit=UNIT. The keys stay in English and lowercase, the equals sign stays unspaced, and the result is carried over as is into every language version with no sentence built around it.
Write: value=85 unit=%
